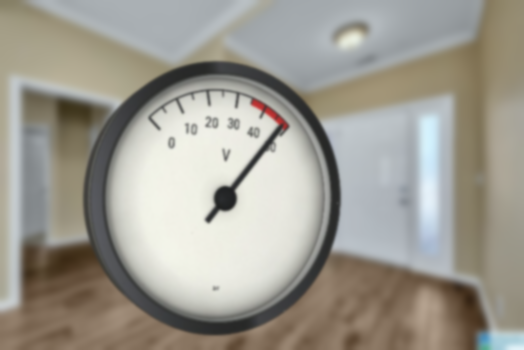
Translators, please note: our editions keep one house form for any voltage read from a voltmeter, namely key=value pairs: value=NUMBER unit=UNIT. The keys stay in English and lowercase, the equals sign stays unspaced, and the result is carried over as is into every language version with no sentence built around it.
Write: value=47.5 unit=V
